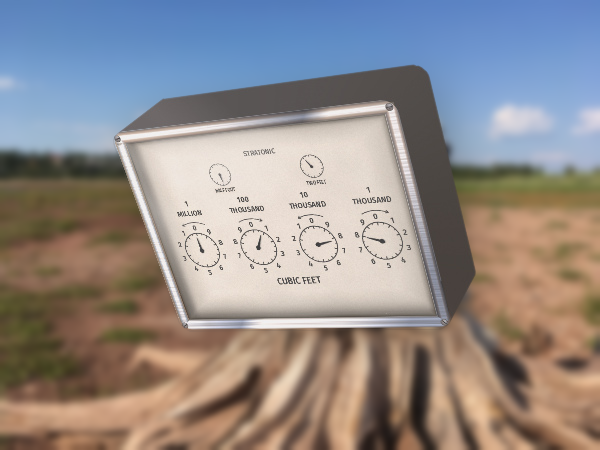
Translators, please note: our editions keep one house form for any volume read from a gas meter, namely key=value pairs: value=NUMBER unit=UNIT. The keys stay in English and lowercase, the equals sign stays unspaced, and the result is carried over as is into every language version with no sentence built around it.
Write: value=7800 unit=ft³
